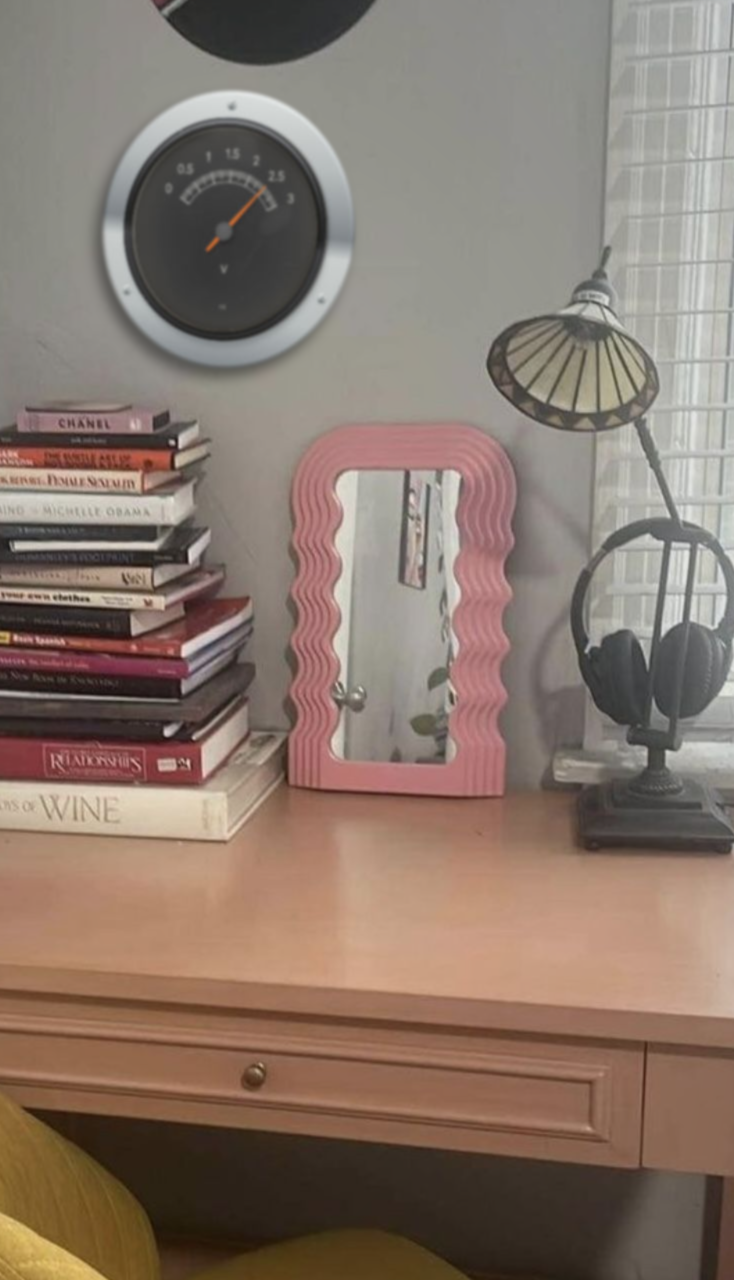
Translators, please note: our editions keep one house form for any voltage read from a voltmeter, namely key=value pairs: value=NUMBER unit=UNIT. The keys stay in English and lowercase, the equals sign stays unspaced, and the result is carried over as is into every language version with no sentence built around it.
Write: value=2.5 unit=V
